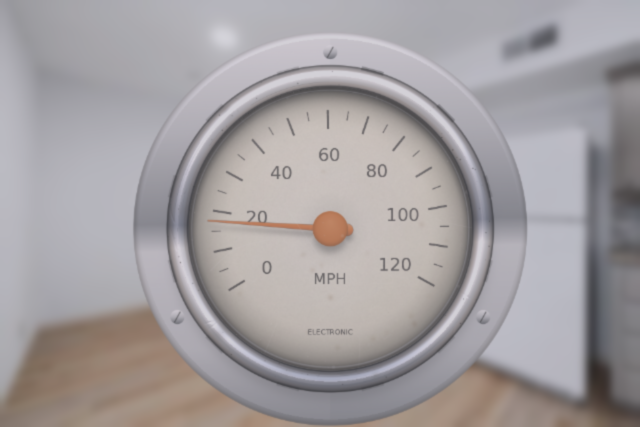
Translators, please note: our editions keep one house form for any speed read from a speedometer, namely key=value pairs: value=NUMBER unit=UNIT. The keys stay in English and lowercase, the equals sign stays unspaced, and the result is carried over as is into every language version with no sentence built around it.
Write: value=17.5 unit=mph
